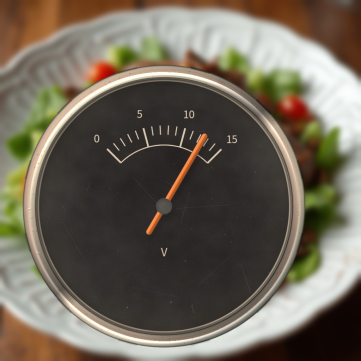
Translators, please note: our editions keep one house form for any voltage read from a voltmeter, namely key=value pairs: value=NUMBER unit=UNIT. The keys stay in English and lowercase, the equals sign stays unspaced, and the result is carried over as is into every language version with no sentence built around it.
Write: value=12.5 unit=V
